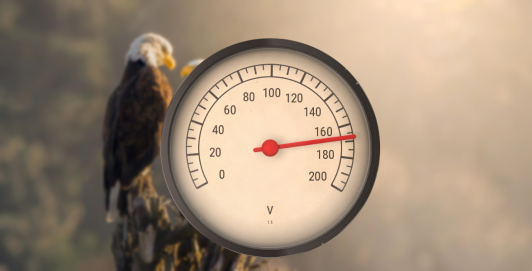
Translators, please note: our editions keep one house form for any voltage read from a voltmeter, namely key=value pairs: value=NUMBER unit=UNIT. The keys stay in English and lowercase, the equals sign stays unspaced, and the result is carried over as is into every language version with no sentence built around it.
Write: value=167.5 unit=V
